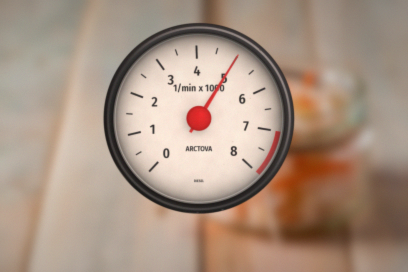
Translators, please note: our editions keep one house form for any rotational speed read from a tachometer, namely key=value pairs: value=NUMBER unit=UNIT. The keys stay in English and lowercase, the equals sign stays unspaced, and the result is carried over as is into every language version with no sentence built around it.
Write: value=5000 unit=rpm
